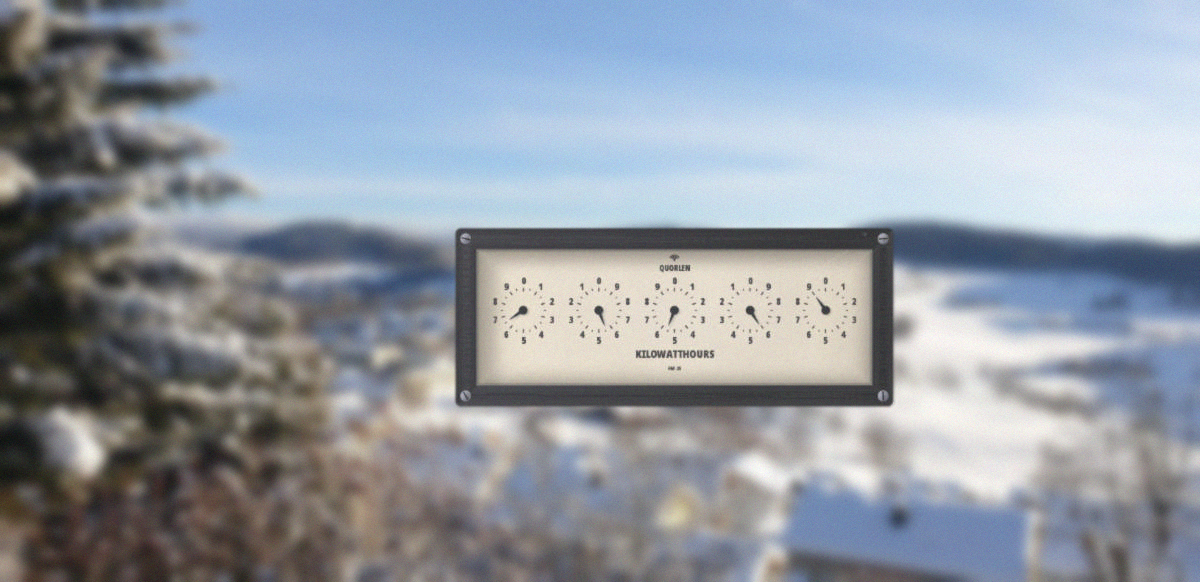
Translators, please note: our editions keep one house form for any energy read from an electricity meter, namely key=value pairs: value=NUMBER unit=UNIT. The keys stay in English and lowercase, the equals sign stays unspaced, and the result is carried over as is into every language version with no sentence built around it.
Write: value=65559 unit=kWh
